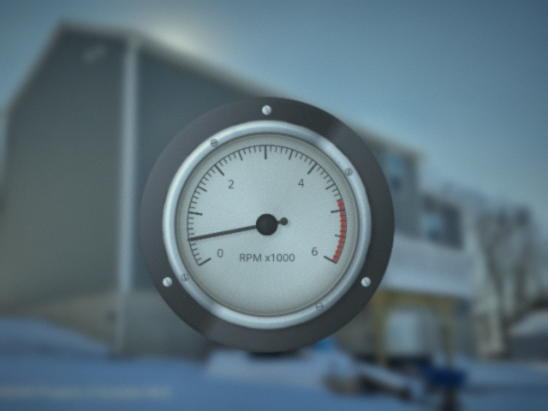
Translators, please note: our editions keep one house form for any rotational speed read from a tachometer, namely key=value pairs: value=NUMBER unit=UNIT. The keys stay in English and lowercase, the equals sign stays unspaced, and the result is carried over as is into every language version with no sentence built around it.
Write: value=500 unit=rpm
